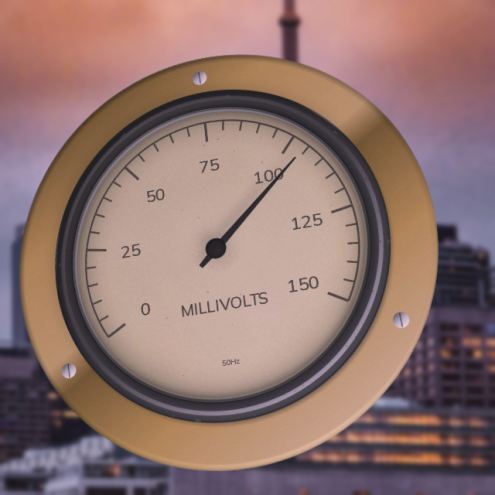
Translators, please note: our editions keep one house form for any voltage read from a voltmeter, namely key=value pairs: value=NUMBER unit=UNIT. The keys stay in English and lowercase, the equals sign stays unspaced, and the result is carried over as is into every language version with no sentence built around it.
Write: value=105 unit=mV
